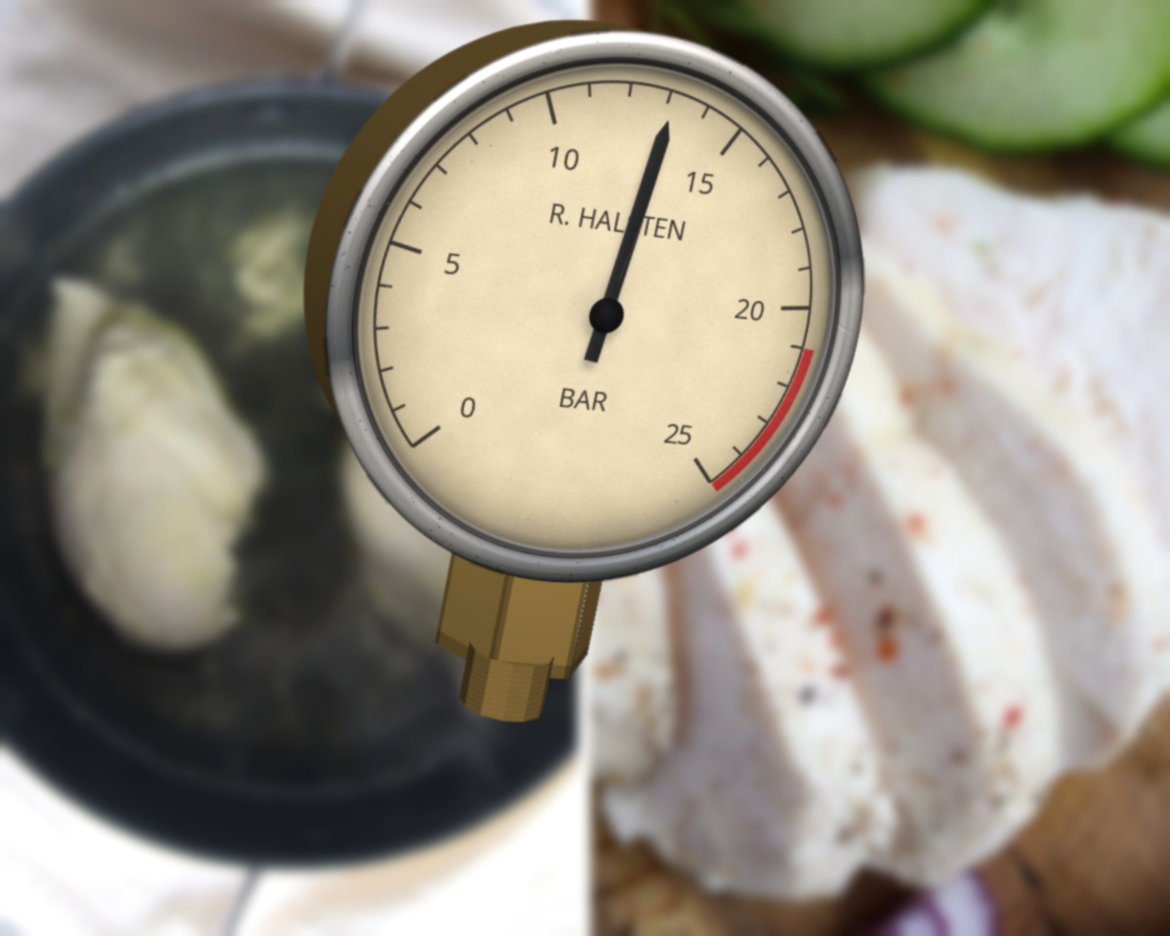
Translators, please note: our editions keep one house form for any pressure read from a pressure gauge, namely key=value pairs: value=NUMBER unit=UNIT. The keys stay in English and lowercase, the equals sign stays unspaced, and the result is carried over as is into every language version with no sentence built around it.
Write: value=13 unit=bar
